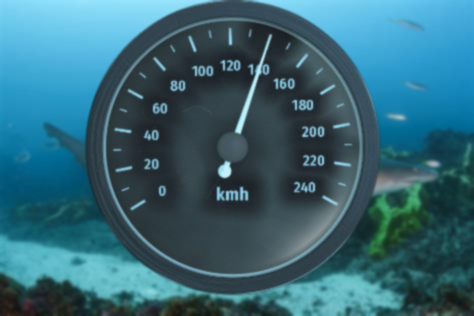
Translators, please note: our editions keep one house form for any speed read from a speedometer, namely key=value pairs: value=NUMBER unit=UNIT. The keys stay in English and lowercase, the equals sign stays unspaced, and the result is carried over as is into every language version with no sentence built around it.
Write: value=140 unit=km/h
